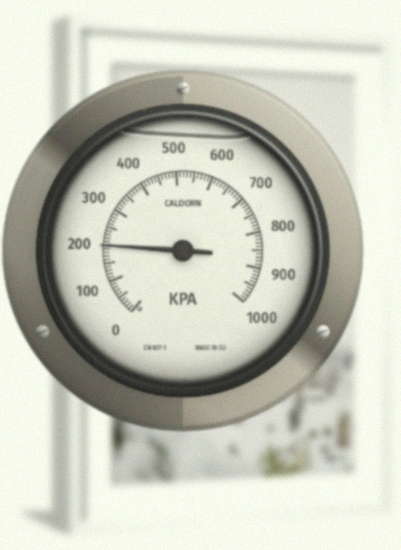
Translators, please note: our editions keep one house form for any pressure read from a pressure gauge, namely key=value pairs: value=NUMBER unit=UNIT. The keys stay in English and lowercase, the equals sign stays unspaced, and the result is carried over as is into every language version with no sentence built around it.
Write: value=200 unit=kPa
